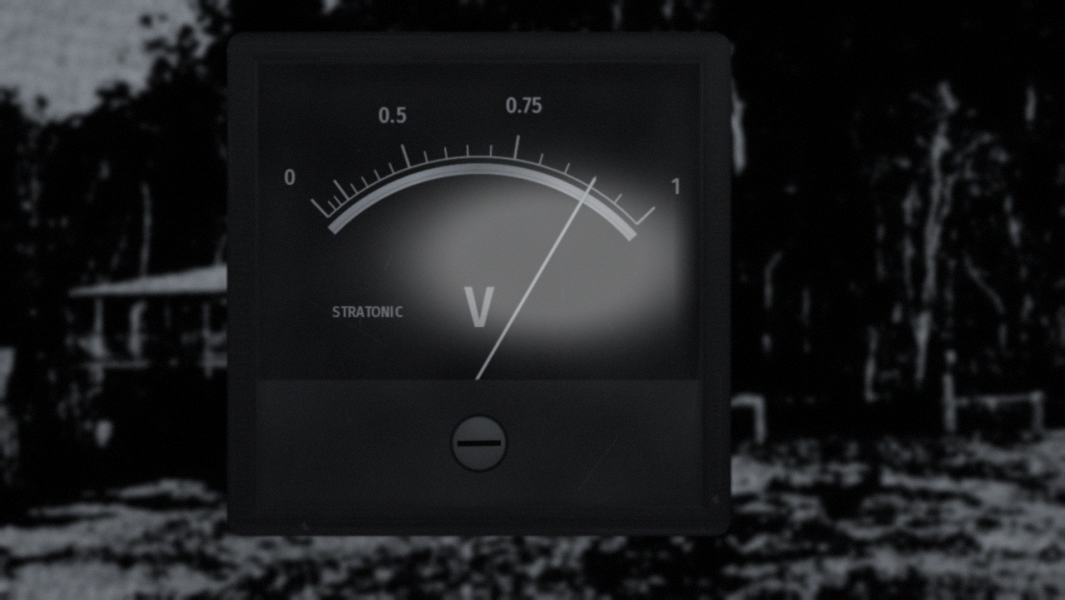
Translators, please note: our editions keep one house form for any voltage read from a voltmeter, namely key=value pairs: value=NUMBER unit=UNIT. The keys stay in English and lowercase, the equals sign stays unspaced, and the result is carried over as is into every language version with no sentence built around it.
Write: value=0.9 unit=V
